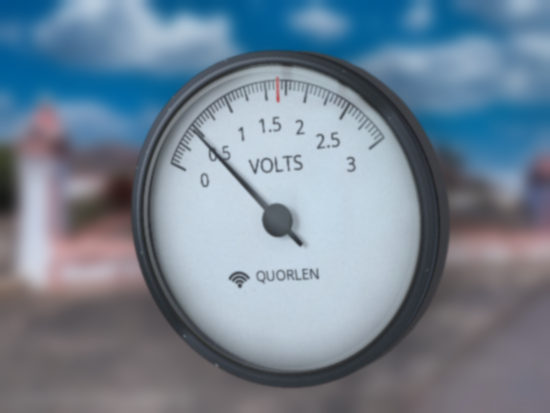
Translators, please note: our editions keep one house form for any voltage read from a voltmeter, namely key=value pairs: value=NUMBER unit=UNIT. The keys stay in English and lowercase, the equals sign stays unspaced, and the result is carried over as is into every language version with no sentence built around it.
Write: value=0.5 unit=V
